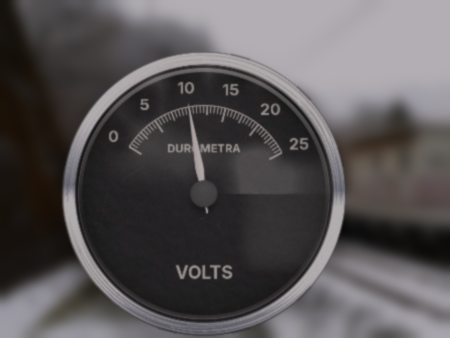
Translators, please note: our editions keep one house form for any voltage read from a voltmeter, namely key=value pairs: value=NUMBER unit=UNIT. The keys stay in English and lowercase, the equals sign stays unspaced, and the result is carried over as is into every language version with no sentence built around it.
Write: value=10 unit=V
